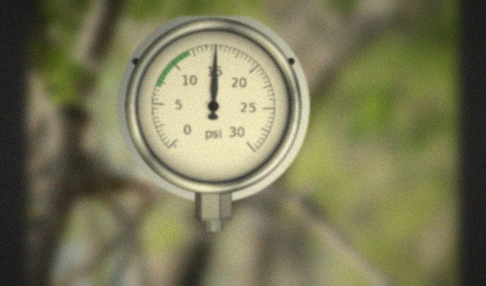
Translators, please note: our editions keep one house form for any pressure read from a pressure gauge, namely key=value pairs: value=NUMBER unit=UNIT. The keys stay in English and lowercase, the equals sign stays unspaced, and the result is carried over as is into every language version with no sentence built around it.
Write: value=15 unit=psi
